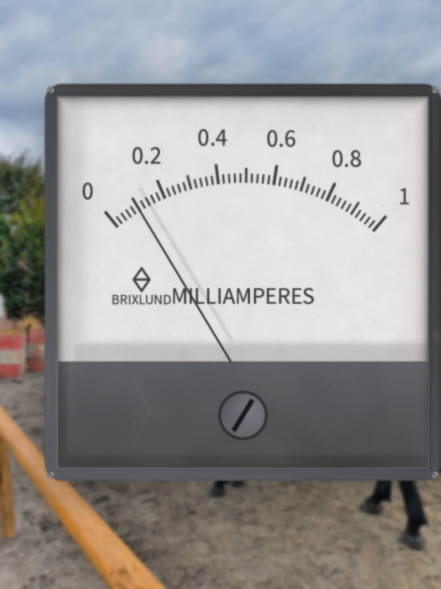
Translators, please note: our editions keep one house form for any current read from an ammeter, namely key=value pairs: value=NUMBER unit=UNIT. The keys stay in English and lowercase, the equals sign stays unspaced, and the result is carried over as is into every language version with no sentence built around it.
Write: value=0.1 unit=mA
